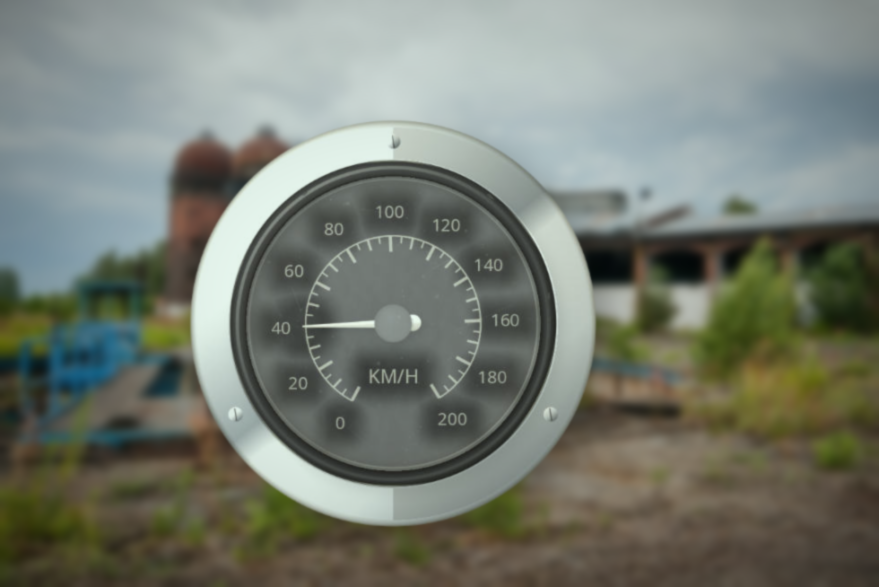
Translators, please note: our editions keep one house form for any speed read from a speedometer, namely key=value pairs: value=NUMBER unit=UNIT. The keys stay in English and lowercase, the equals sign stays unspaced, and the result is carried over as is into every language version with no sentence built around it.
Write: value=40 unit=km/h
